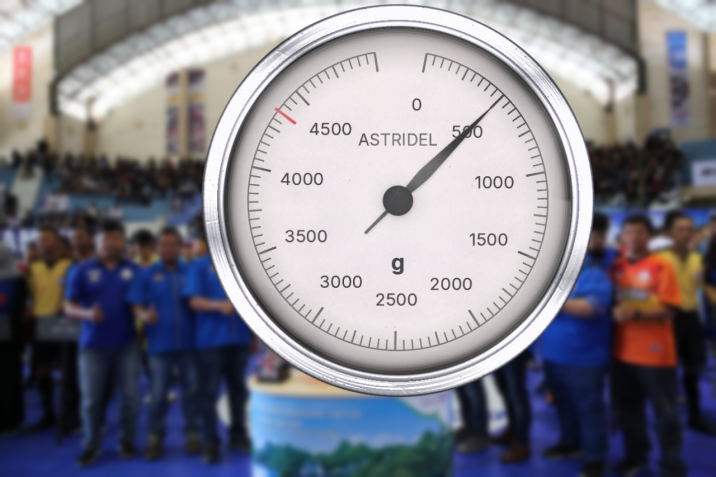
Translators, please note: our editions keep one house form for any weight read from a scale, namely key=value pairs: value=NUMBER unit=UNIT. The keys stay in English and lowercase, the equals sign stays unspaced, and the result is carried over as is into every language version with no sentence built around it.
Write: value=500 unit=g
